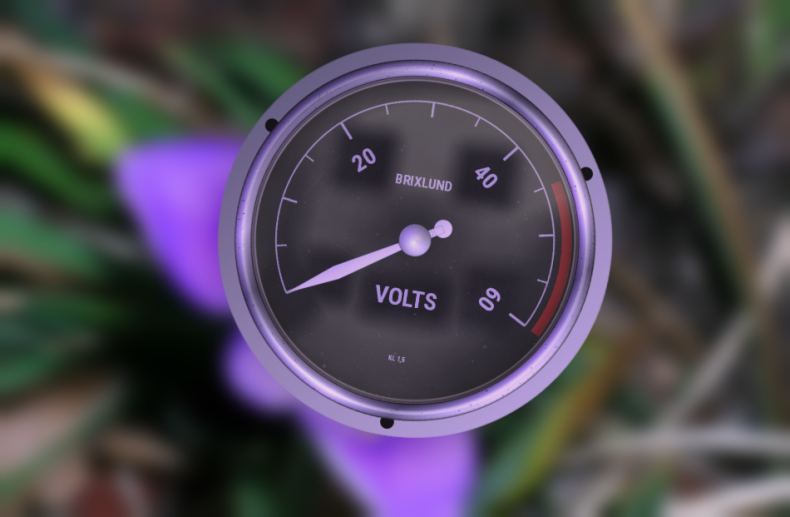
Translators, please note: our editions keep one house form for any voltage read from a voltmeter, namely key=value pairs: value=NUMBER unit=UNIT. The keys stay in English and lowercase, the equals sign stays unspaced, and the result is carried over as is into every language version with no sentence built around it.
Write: value=0 unit=V
